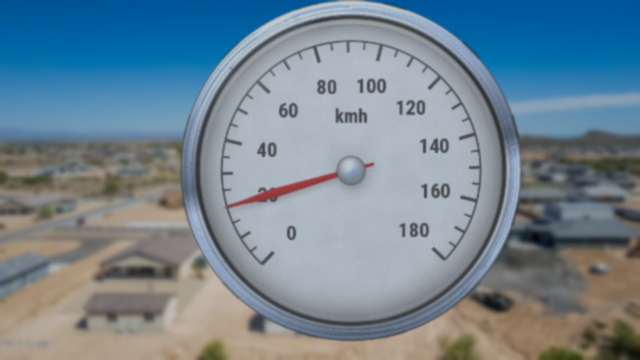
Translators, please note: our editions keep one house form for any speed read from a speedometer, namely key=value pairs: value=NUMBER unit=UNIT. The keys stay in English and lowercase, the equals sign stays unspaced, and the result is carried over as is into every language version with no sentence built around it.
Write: value=20 unit=km/h
